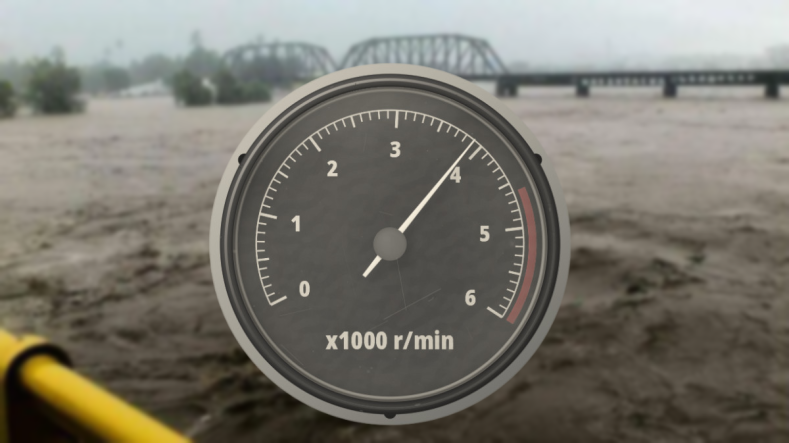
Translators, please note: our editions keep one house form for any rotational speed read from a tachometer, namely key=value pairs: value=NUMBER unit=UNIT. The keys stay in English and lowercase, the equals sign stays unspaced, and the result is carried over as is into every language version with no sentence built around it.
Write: value=3900 unit=rpm
